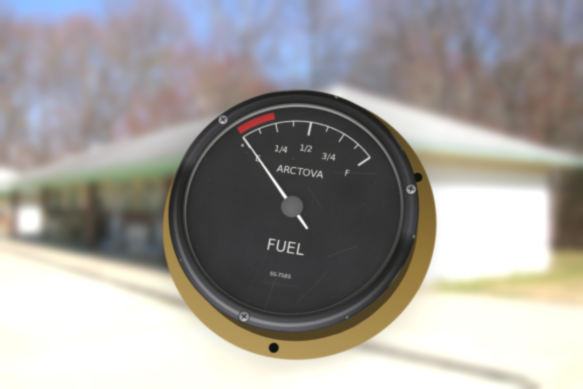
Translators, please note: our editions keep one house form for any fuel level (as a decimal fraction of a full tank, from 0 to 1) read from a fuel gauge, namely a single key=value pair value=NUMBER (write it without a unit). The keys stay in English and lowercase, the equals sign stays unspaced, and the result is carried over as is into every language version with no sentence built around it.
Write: value=0
